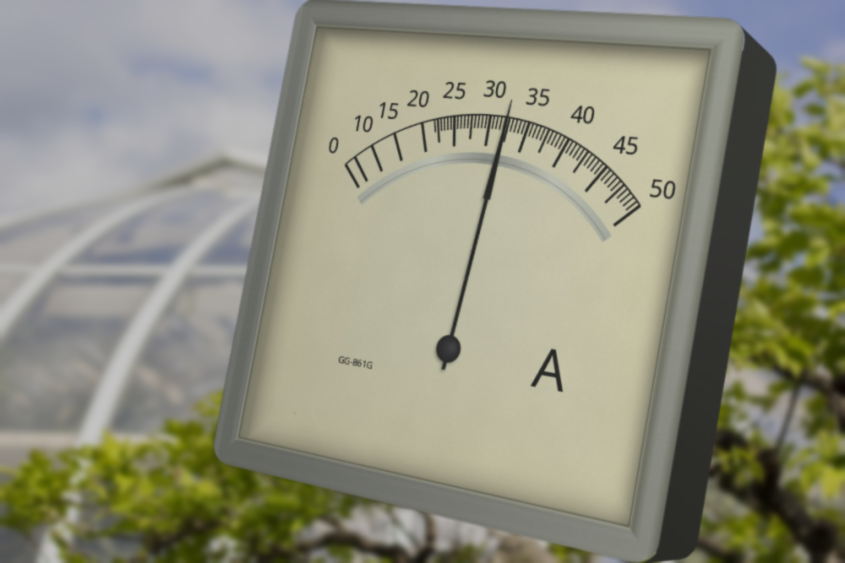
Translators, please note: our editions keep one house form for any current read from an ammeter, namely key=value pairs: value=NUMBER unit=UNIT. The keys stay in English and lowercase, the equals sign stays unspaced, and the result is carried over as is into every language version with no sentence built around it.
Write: value=32.5 unit=A
